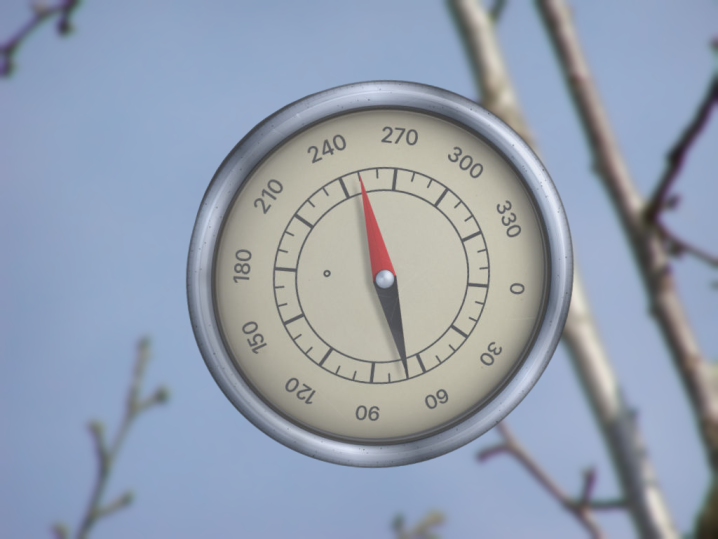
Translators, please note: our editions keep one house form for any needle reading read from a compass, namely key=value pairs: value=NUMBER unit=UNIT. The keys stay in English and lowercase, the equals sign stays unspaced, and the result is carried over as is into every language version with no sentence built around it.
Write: value=250 unit=°
